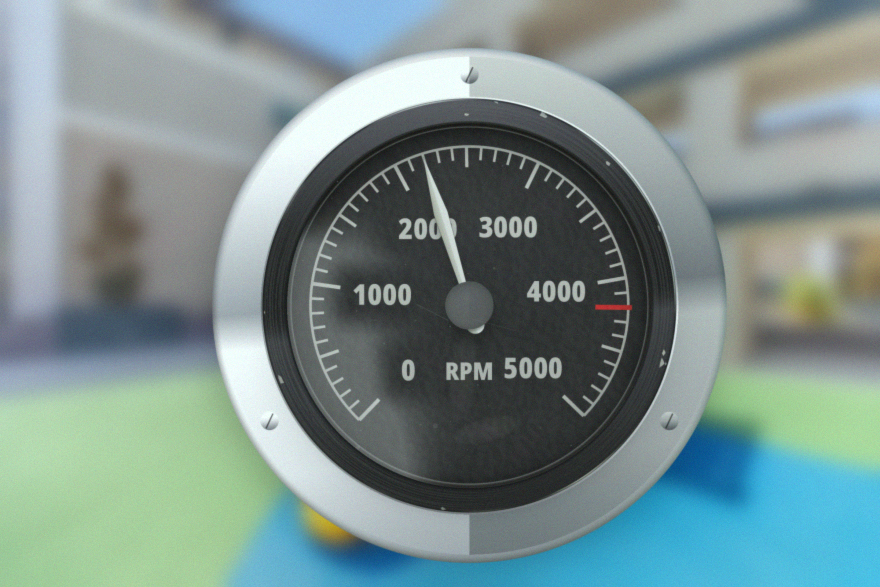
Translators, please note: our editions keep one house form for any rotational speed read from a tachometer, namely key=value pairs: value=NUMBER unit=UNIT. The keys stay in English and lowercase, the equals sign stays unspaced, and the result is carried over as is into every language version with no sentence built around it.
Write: value=2200 unit=rpm
